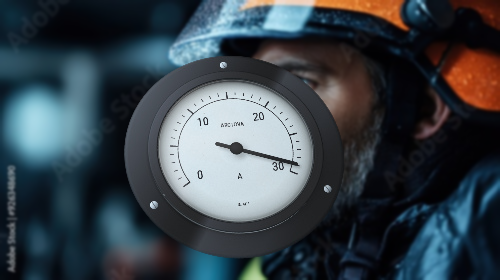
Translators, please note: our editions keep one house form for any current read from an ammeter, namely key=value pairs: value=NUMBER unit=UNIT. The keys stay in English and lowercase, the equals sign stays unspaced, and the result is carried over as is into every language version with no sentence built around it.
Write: value=29 unit=A
